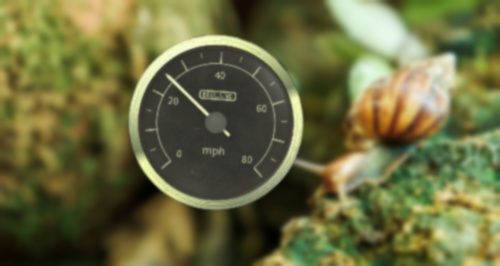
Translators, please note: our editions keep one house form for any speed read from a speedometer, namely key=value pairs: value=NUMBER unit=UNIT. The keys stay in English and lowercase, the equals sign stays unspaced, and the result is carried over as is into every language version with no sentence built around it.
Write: value=25 unit=mph
